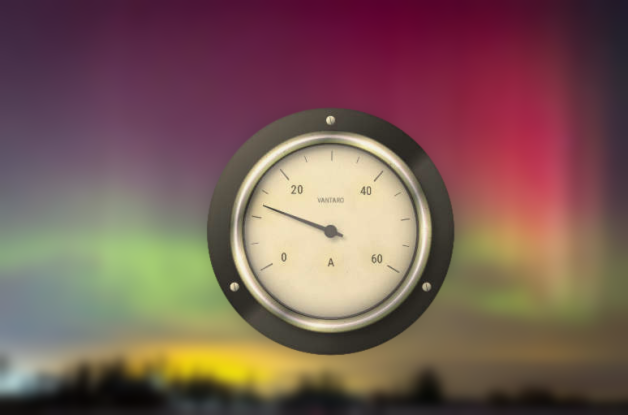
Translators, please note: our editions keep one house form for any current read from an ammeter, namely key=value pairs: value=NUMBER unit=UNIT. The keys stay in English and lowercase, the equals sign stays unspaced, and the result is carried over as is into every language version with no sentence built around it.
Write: value=12.5 unit=A
